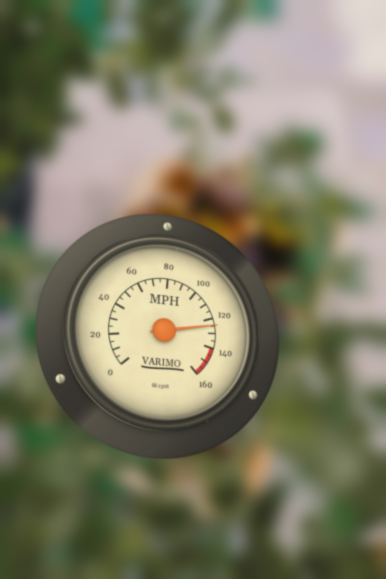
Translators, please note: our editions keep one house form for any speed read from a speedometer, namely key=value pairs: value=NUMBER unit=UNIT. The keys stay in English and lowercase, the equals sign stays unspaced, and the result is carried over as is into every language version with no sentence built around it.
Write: value=125 unit=mph
